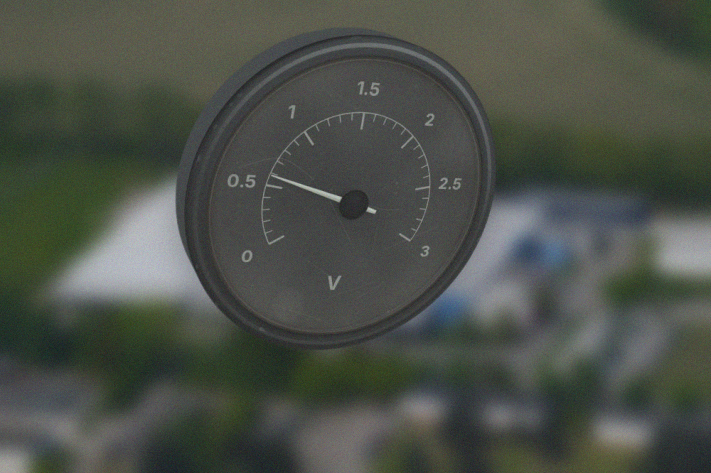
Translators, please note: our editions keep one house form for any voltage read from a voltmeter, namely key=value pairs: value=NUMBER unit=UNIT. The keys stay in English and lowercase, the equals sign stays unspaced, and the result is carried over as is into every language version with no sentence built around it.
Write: value=0.6 unit=V
